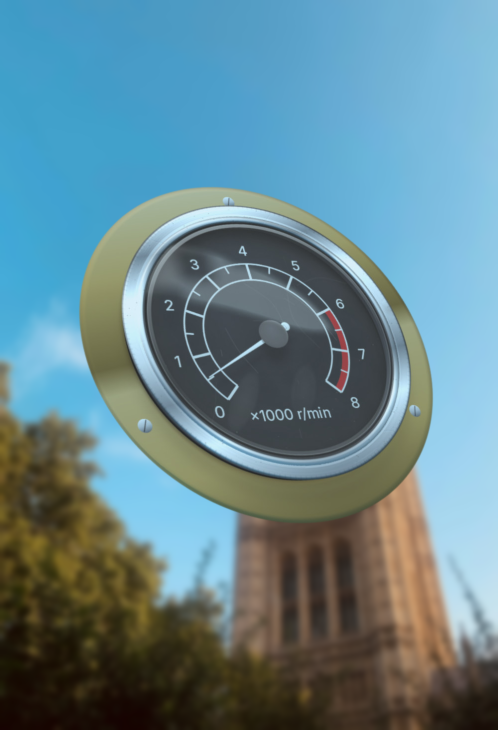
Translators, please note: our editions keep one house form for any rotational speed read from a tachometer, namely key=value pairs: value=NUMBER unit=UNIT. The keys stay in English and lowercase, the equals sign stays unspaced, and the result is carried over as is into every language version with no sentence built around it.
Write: value=500 unit=rpm
